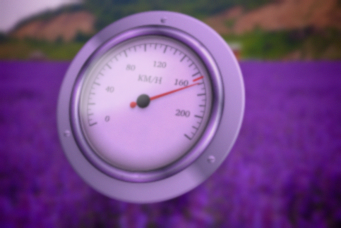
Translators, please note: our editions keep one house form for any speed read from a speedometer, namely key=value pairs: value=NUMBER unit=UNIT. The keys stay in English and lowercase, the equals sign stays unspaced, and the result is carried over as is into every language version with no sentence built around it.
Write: value=170 unit=km/h
